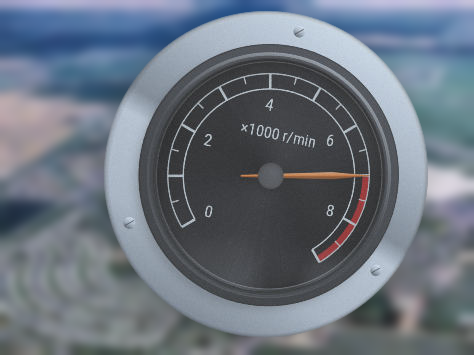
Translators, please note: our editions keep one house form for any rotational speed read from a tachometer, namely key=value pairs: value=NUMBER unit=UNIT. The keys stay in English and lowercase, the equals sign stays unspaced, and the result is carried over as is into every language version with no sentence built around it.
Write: value=7000 unit=rpm
